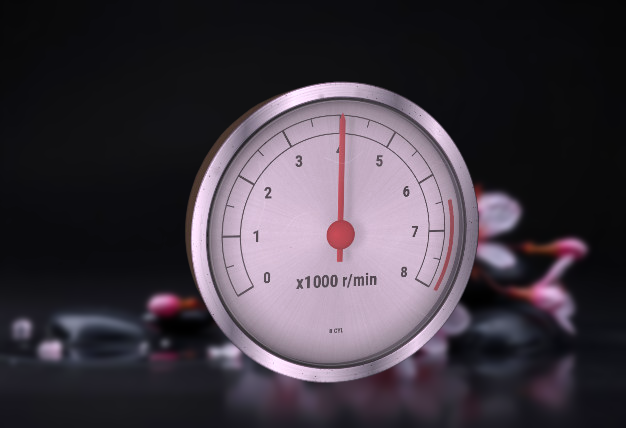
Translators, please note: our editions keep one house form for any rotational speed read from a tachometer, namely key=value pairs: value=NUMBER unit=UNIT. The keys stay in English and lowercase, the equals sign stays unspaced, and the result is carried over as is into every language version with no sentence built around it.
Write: value=4000 unit=rpm
